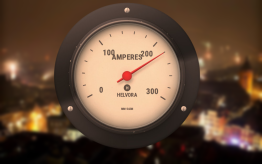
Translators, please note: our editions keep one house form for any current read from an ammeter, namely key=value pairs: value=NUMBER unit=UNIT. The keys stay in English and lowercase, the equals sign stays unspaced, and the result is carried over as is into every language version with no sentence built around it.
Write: value=220 unit=A
